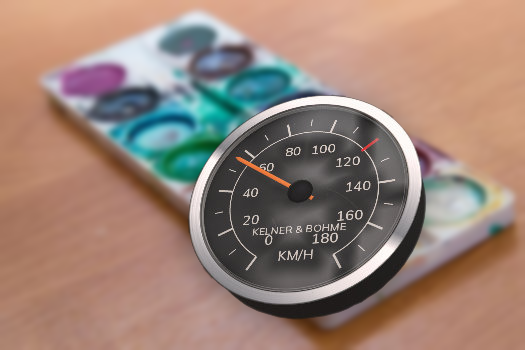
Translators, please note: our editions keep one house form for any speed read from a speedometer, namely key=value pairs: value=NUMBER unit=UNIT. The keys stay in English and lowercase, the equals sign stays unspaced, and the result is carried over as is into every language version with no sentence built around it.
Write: value=55 unit=km/h
